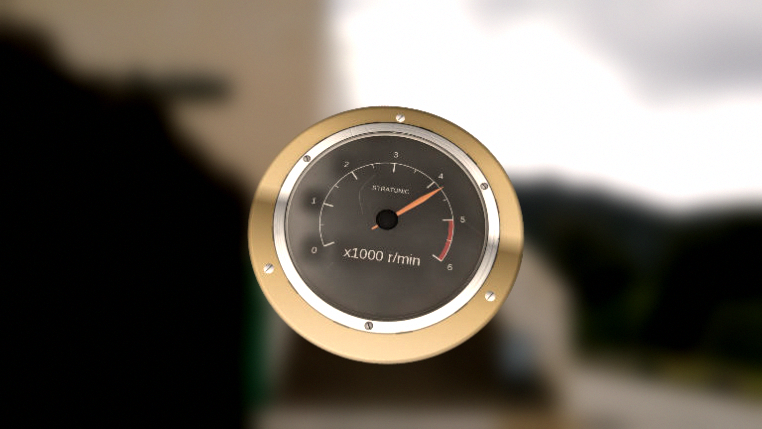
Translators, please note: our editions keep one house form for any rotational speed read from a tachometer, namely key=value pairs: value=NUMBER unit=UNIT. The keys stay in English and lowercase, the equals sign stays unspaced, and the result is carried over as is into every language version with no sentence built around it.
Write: value=4250 unit=rpm
